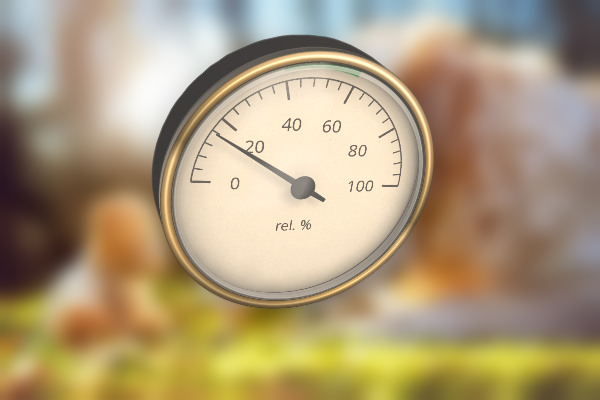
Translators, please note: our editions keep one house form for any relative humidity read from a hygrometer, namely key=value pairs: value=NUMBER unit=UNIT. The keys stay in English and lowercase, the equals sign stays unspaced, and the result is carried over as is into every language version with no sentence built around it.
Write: value=16 unit=%
